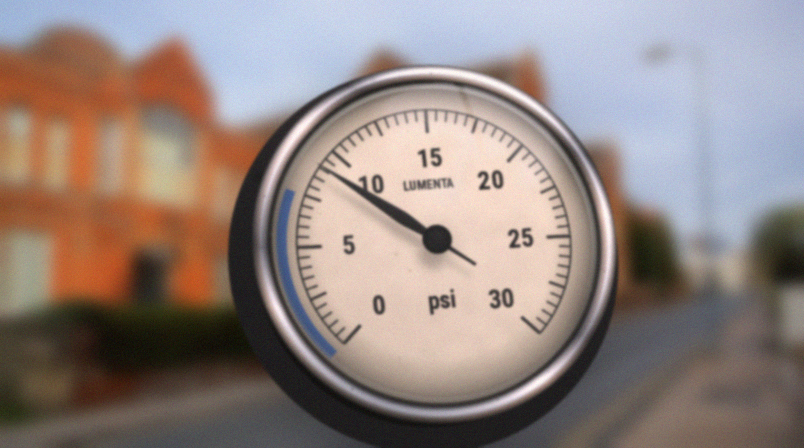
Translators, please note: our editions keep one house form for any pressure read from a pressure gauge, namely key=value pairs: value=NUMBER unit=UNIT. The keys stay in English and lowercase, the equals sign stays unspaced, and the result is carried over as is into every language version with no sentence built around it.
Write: value=9 unit=psi
